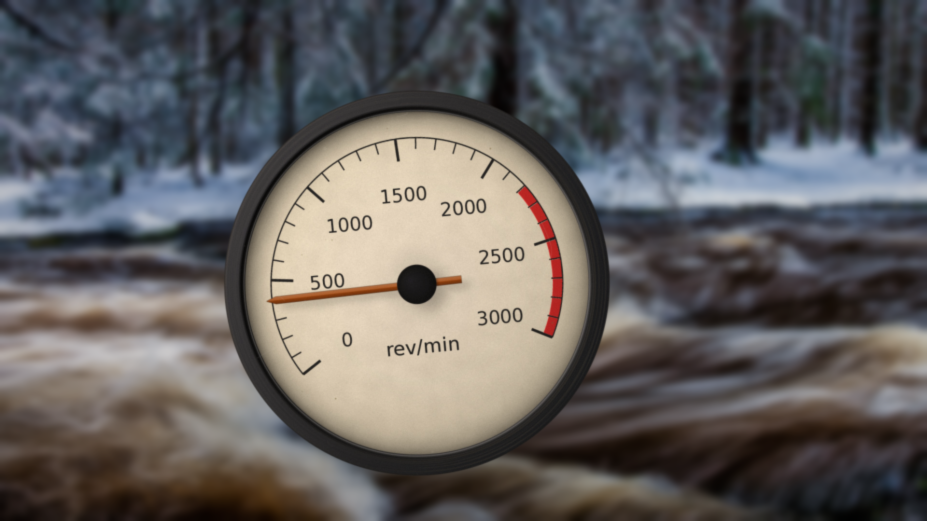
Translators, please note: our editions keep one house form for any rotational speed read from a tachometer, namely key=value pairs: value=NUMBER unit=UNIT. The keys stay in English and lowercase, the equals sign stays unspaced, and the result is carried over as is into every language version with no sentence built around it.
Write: value=400 unit=rpm
